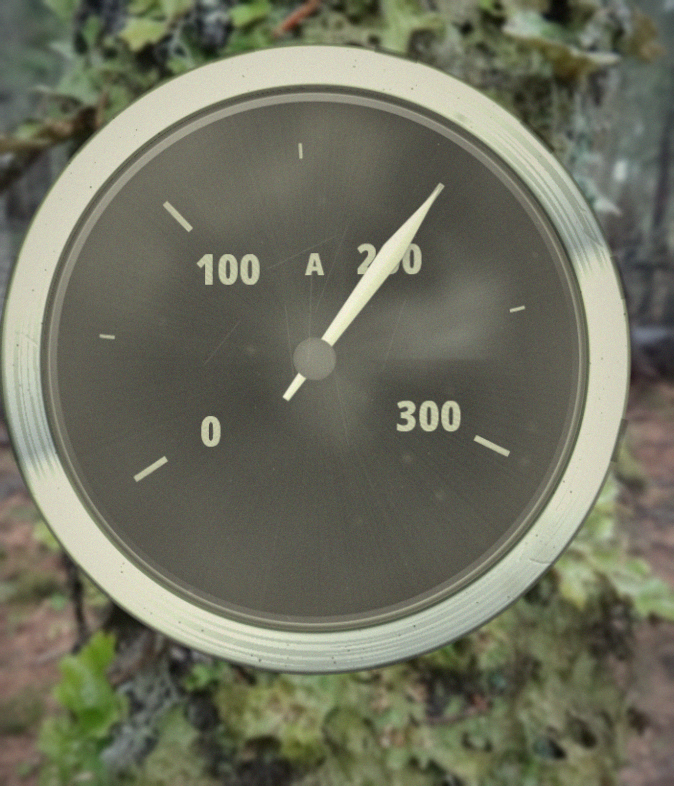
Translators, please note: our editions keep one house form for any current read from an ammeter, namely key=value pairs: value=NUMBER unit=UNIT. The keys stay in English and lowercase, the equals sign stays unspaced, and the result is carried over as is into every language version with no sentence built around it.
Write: value=200 unit=A
